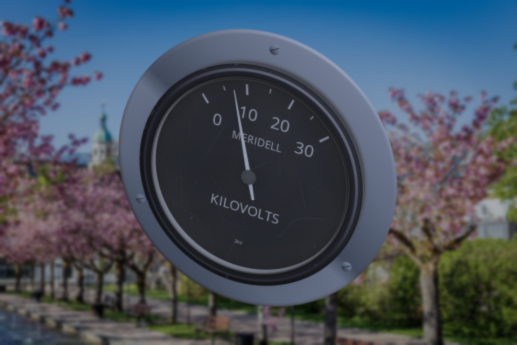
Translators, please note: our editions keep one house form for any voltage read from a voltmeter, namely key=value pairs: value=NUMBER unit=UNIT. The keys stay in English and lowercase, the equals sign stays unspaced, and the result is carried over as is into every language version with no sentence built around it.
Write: value=7.5 unit=kV
